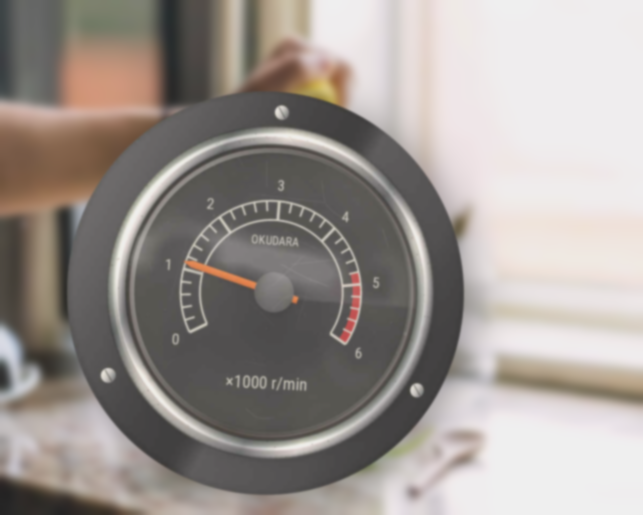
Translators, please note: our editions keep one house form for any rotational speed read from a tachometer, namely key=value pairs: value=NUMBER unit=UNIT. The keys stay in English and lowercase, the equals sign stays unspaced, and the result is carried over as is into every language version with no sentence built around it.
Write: value=1100 unit=rpm
